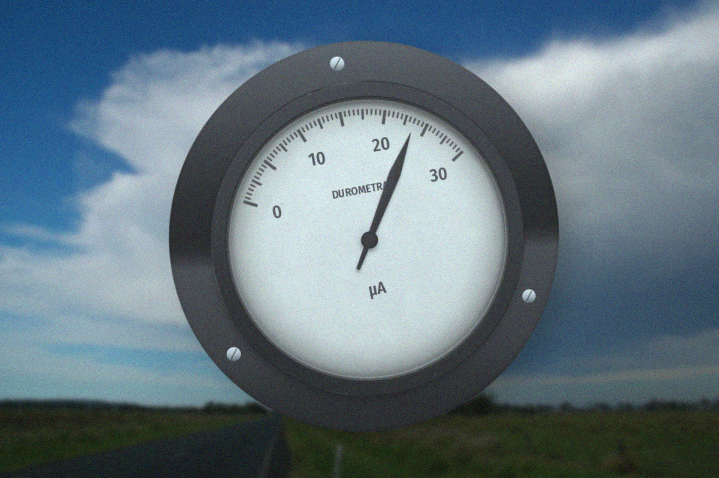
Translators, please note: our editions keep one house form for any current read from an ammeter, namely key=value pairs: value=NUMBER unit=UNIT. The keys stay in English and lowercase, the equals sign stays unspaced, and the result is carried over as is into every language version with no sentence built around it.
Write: value=23.5 unit=µA
